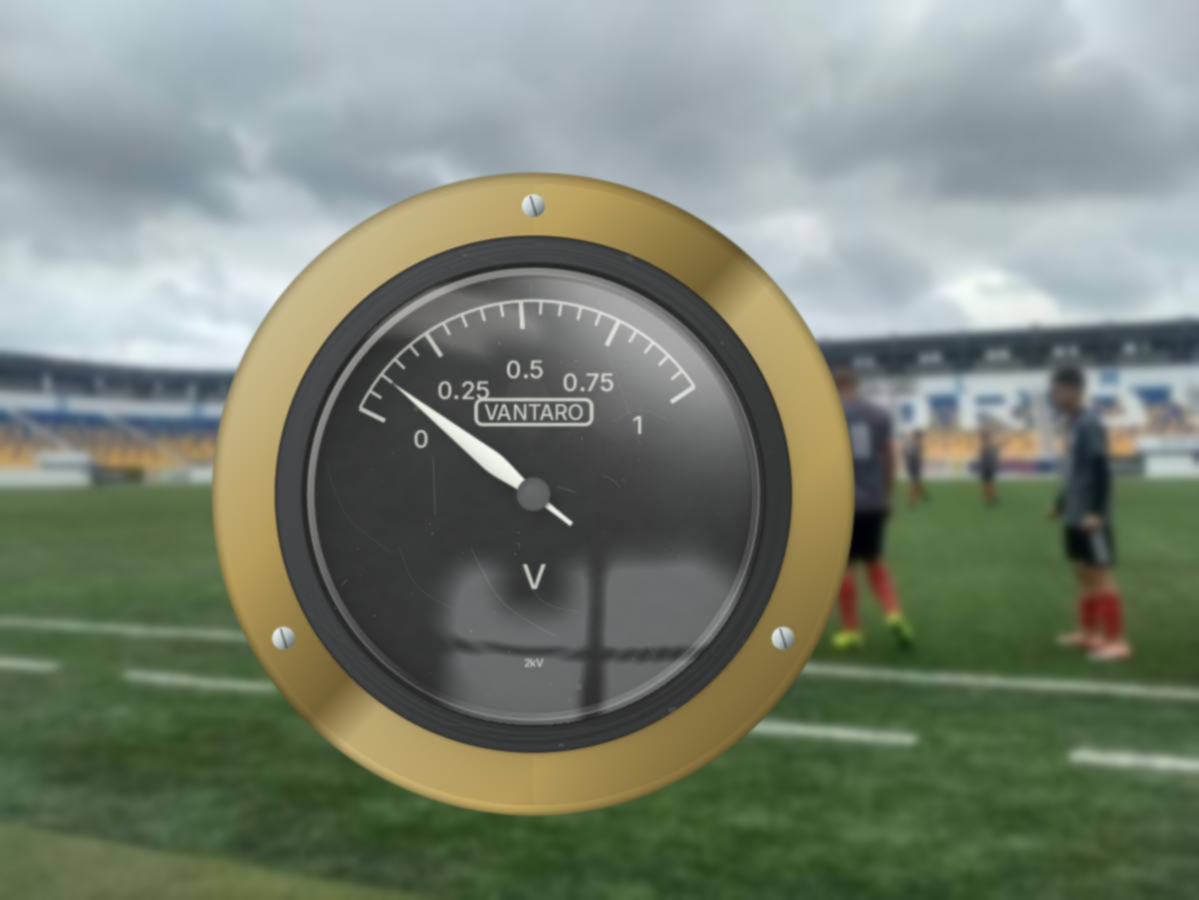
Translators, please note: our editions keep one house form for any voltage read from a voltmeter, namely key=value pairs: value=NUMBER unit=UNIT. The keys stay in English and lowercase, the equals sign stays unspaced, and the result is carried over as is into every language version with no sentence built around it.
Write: value=0.1 unit=V
